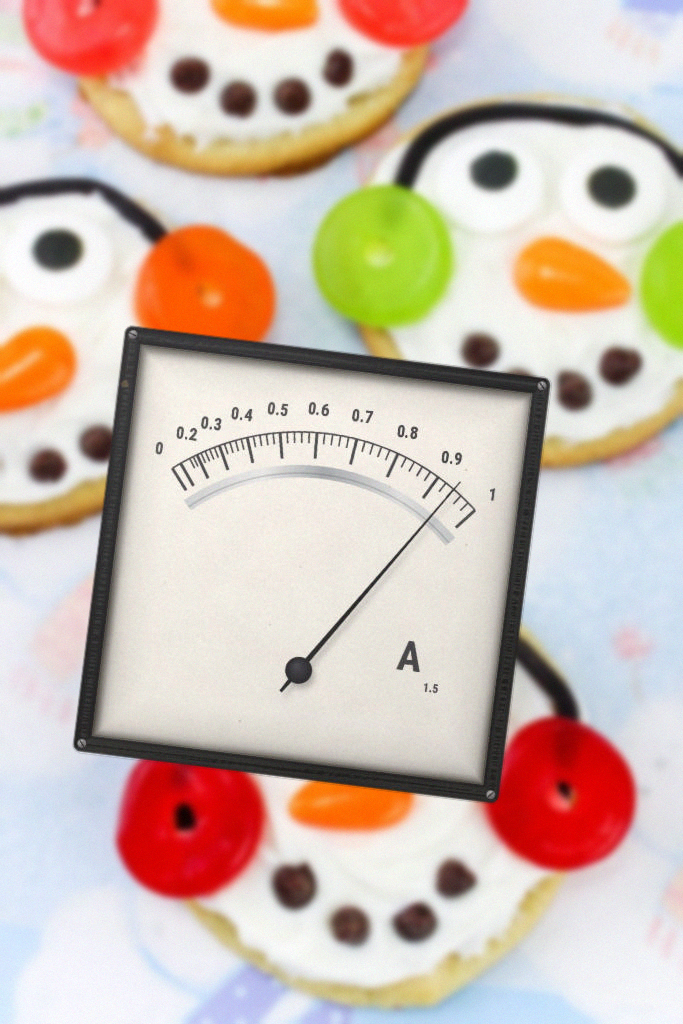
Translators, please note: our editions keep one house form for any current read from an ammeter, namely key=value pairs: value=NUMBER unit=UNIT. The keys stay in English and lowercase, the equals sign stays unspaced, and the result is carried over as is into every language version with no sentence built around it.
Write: value=0.94 unit=A
